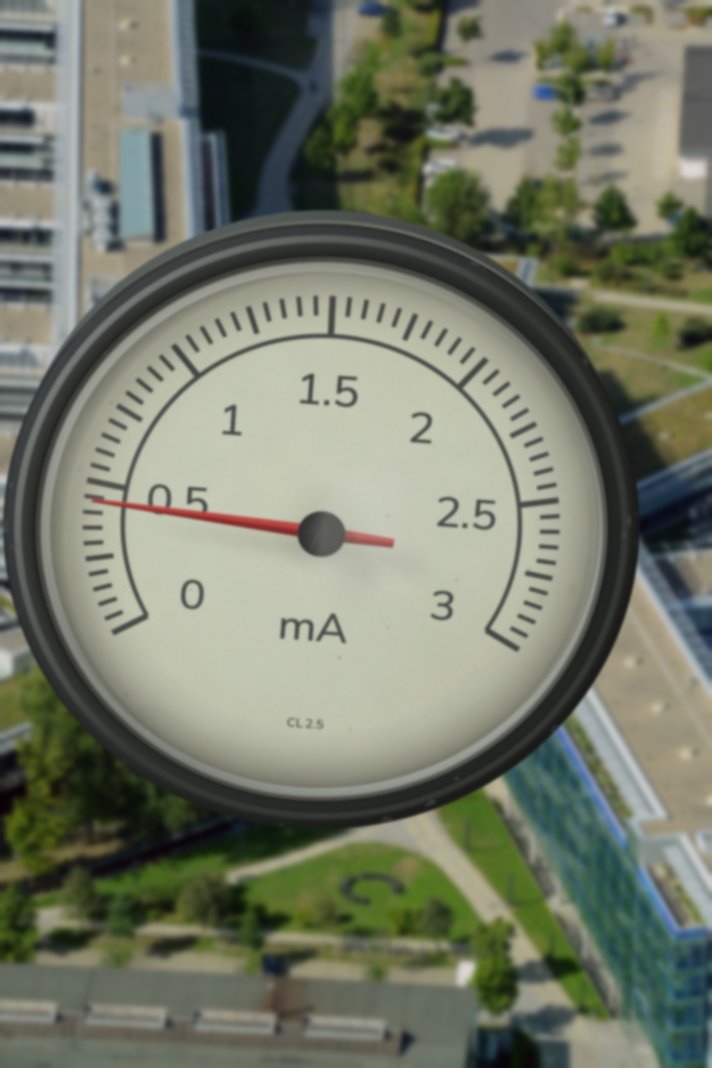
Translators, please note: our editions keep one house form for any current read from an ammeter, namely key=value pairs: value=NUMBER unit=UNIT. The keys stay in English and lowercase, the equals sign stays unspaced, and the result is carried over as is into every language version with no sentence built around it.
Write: value=0.45 unit=mA
